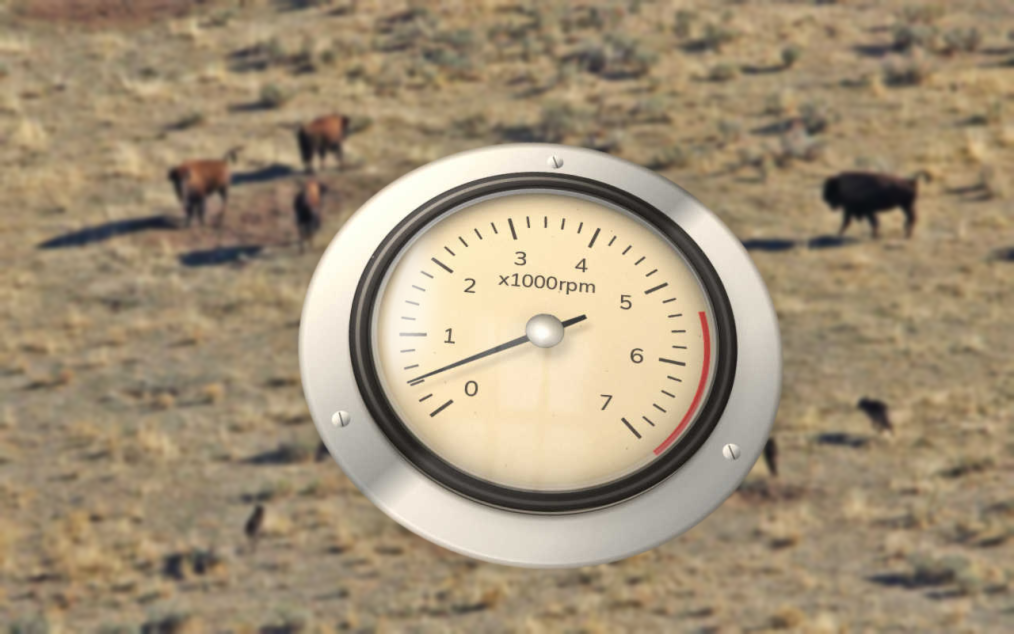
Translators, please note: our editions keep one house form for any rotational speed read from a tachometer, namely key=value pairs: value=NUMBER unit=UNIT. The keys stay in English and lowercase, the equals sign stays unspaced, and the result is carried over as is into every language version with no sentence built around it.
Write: value=400 unit=rpm
